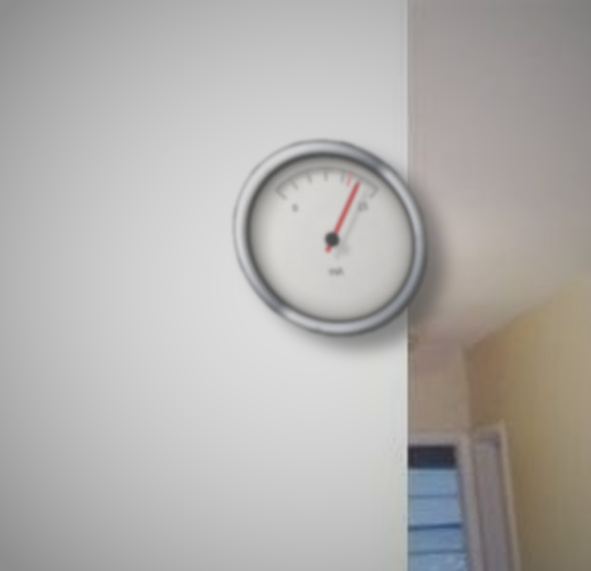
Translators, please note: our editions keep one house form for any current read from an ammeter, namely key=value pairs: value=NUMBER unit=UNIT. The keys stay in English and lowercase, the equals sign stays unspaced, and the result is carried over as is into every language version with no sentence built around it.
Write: value=12.5 unit=mA
